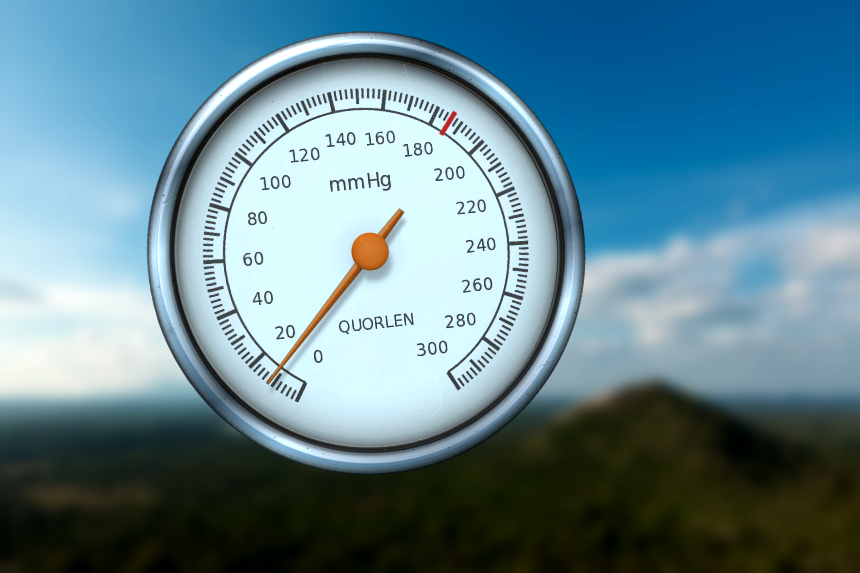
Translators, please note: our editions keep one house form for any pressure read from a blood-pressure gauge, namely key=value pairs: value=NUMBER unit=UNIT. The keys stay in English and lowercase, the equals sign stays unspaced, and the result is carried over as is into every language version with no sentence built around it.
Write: value=12 unit=mmHg
